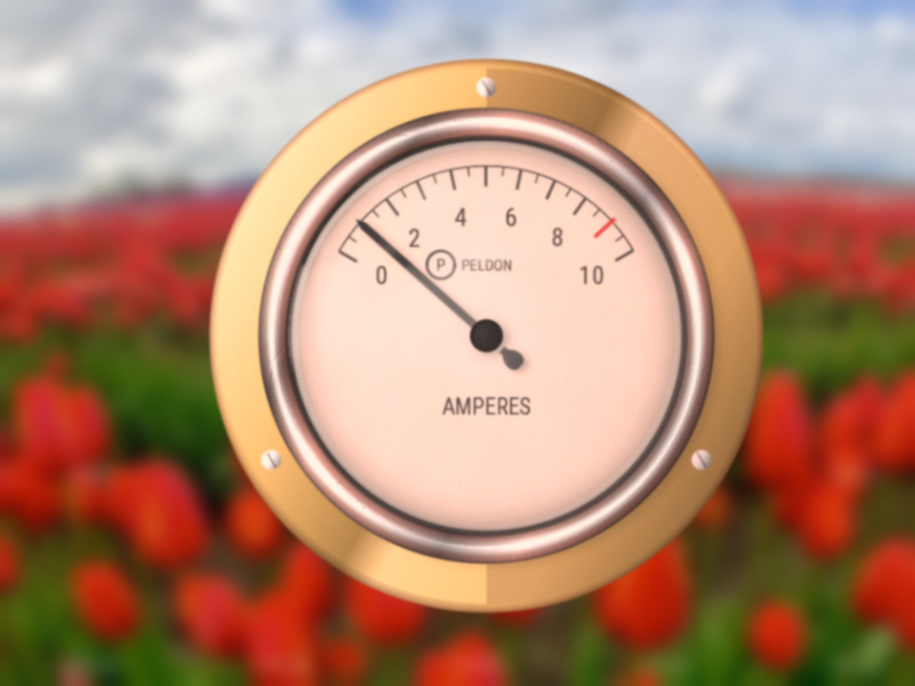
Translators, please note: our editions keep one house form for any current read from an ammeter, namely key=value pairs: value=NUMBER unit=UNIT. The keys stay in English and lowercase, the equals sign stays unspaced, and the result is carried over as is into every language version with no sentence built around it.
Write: value=1 unit=A
